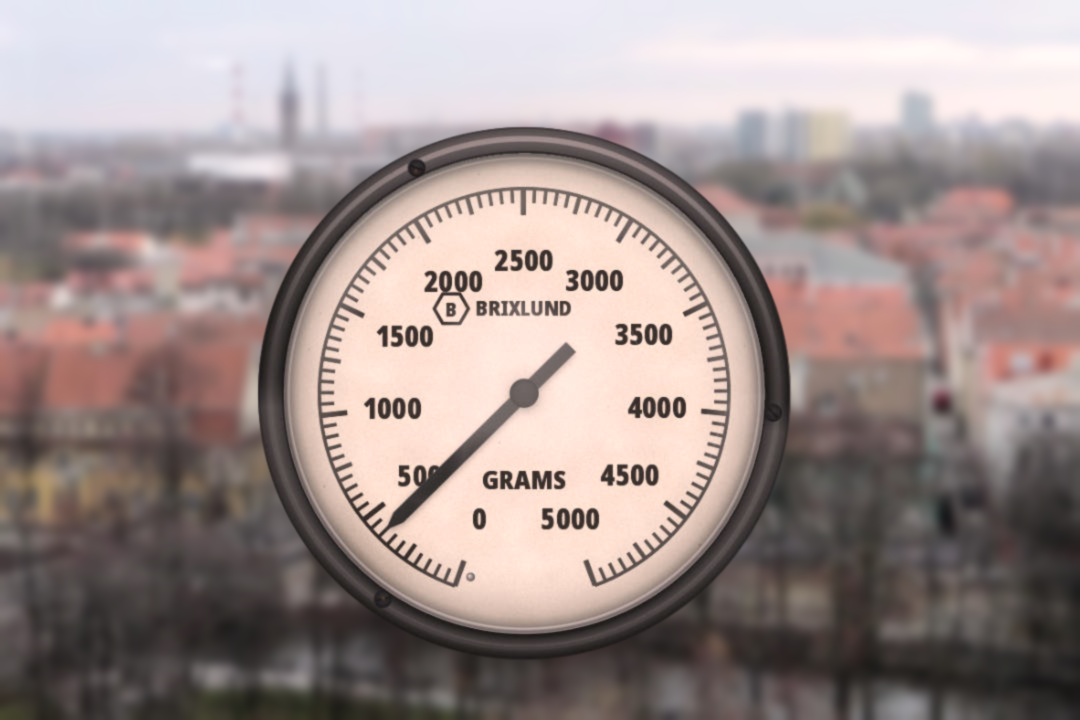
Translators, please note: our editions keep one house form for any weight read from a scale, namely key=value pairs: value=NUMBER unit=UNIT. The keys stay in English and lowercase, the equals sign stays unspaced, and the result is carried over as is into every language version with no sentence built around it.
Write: value=400 unit=g
